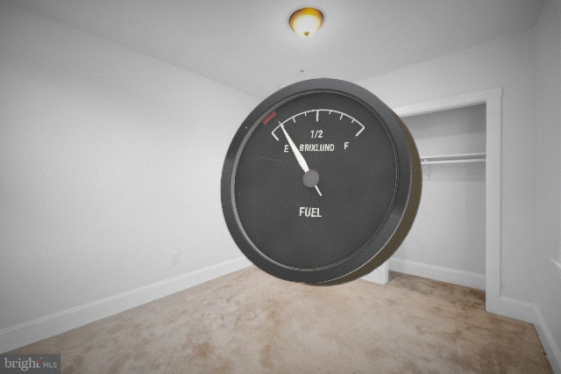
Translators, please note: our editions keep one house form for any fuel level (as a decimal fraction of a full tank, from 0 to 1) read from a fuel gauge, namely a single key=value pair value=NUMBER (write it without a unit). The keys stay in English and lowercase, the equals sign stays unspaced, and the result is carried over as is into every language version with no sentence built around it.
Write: value=0.125
